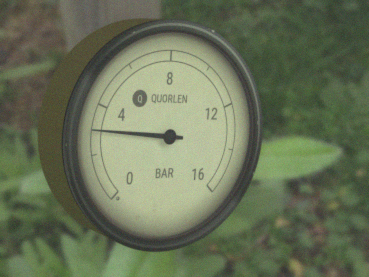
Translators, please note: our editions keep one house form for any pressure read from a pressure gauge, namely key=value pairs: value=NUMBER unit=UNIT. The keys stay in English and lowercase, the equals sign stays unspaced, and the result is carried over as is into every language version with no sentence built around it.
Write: value=3 unit=bar
